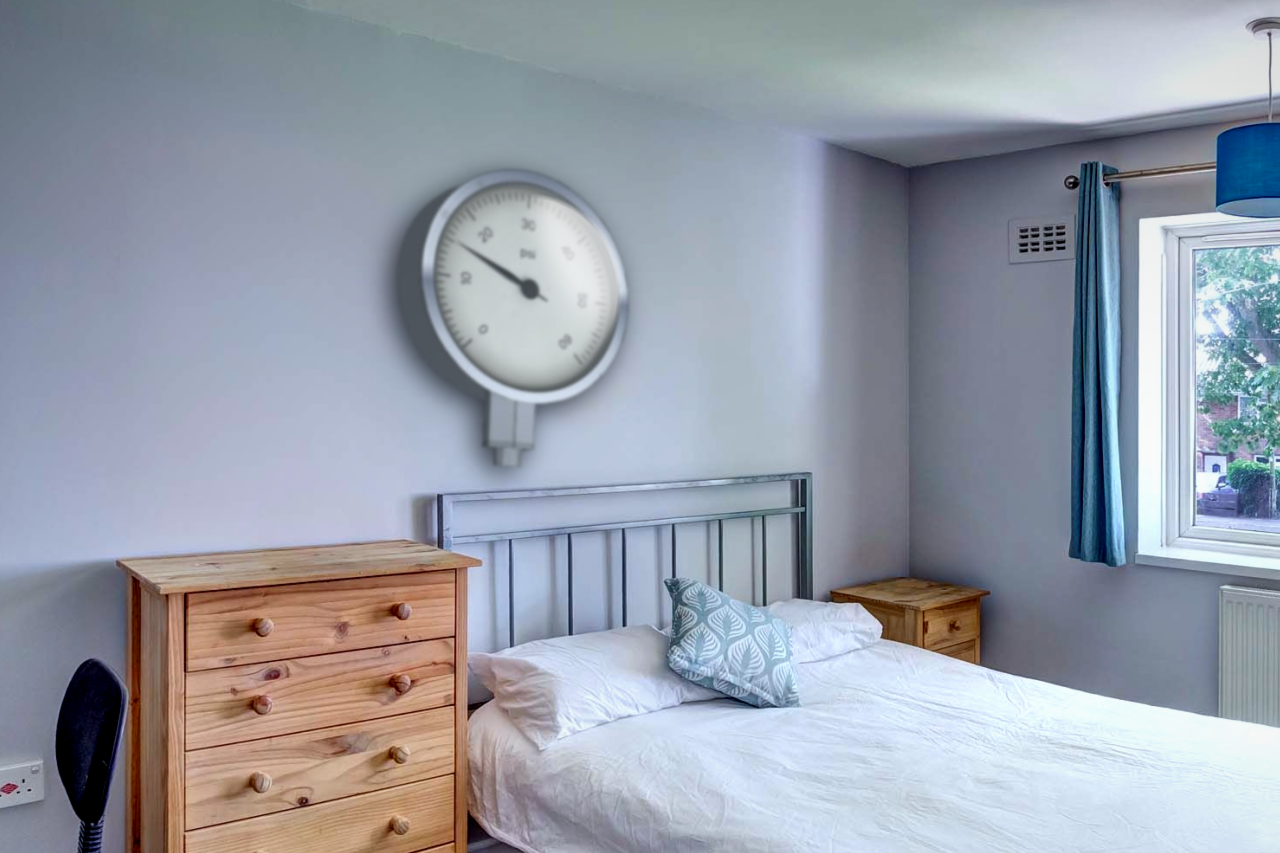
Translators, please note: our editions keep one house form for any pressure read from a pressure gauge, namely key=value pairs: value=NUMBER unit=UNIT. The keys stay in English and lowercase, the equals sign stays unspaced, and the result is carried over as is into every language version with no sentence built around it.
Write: value=15 unit=psi
